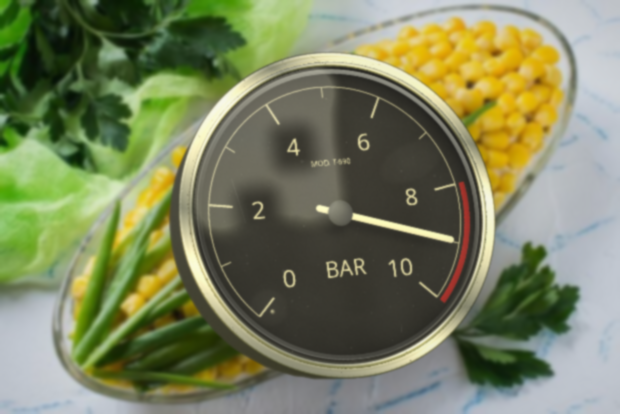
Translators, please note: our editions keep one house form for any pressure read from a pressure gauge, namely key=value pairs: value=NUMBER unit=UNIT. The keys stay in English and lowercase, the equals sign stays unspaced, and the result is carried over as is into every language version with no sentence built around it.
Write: value=9 unit=bar
